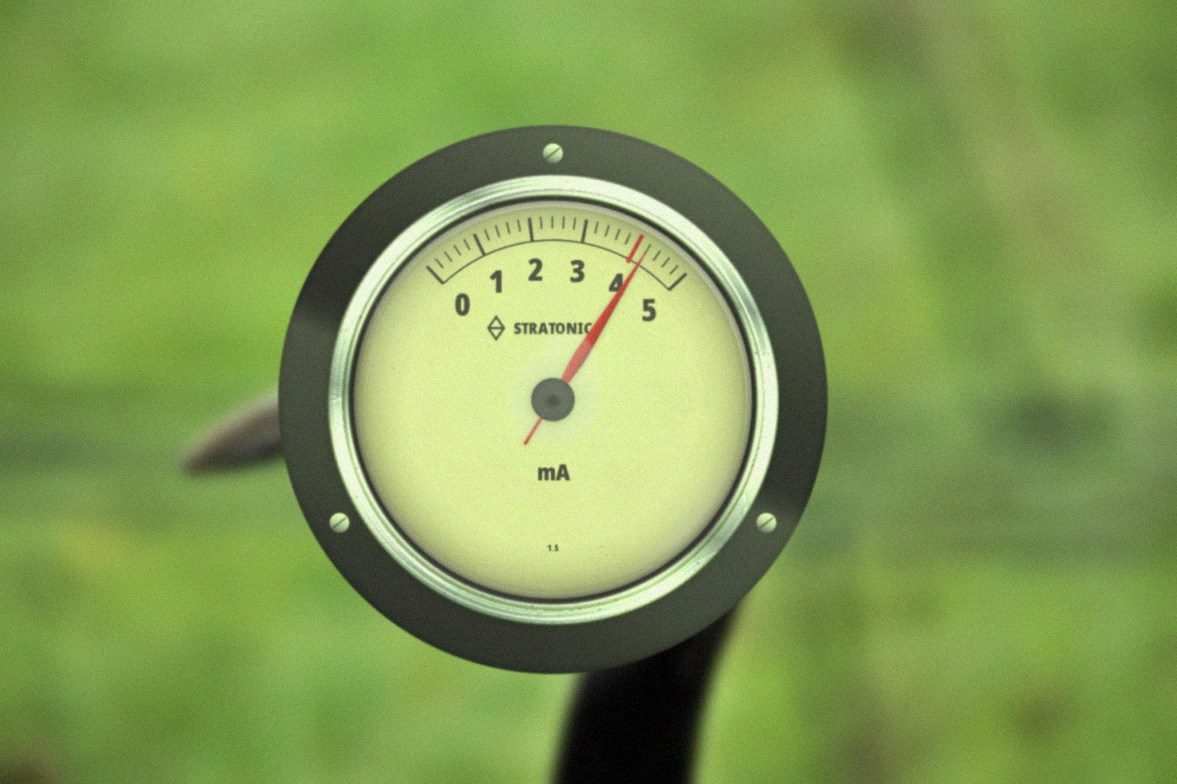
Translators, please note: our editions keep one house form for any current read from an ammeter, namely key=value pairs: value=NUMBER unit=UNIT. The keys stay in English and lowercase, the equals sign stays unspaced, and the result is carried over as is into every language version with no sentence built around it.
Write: value=4.2 unit=mA
